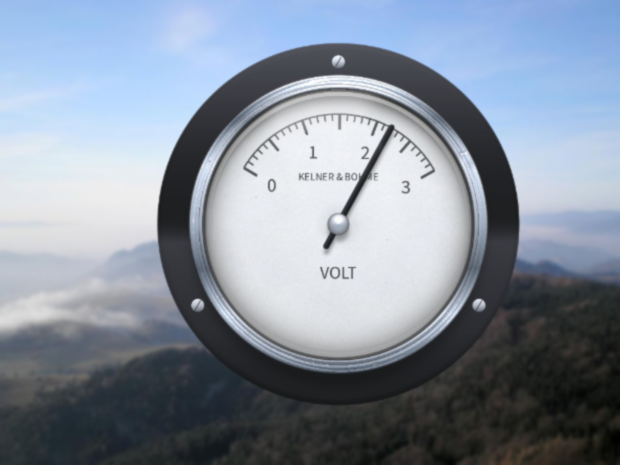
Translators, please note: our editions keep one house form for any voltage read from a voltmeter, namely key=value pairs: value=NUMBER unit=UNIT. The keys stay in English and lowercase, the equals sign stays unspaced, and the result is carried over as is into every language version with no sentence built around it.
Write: value=2.2 unit=V
